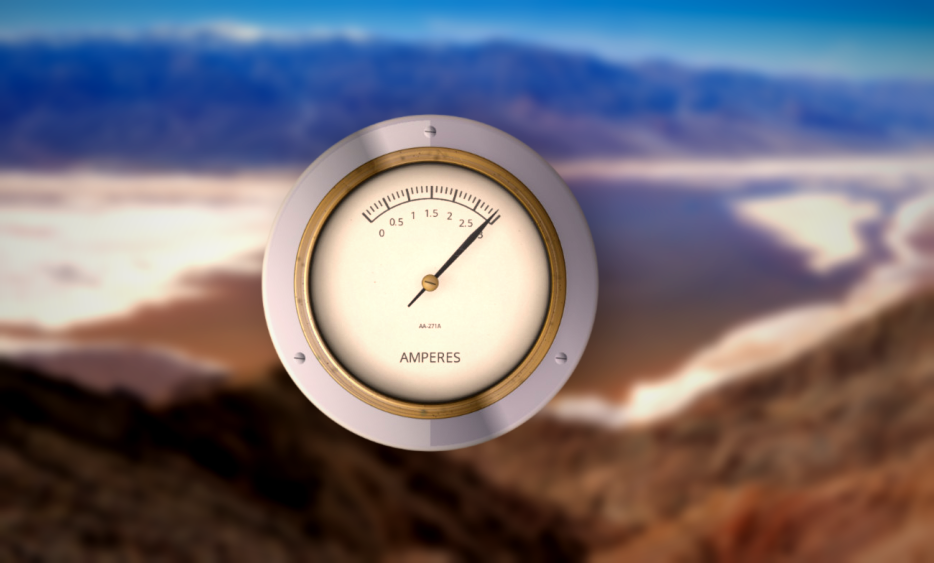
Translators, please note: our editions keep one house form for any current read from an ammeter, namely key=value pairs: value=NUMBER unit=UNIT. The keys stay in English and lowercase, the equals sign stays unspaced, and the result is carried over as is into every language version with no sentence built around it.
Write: value=2.9 unit=A
